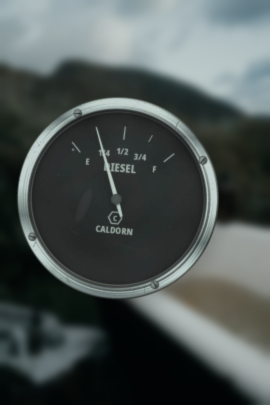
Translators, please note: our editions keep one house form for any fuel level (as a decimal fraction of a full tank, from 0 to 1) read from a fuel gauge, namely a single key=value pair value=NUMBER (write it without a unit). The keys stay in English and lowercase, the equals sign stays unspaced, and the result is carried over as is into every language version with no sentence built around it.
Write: value=0.25
